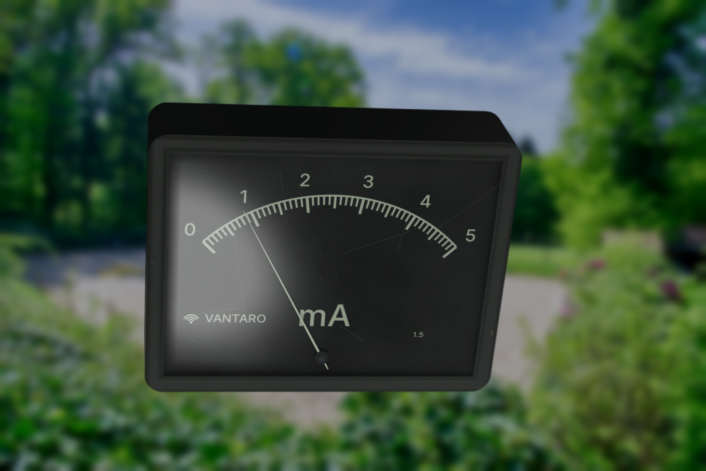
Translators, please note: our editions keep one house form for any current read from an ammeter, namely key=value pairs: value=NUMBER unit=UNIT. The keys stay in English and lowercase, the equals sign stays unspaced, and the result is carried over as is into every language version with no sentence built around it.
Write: value=0.9 unit=mA
